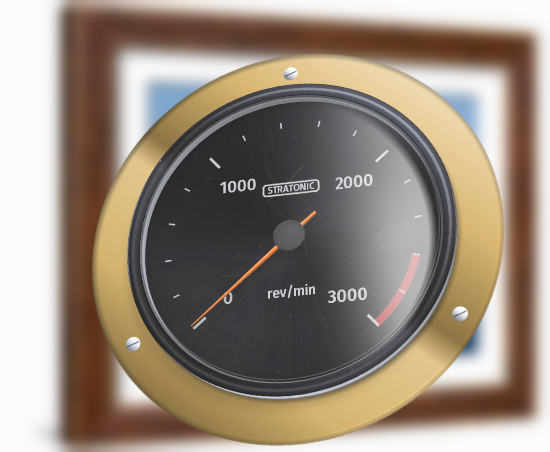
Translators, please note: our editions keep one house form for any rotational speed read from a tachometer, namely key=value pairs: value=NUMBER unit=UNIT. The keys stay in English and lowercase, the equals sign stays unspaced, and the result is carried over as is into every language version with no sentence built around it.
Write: value=0 unit=rpm
